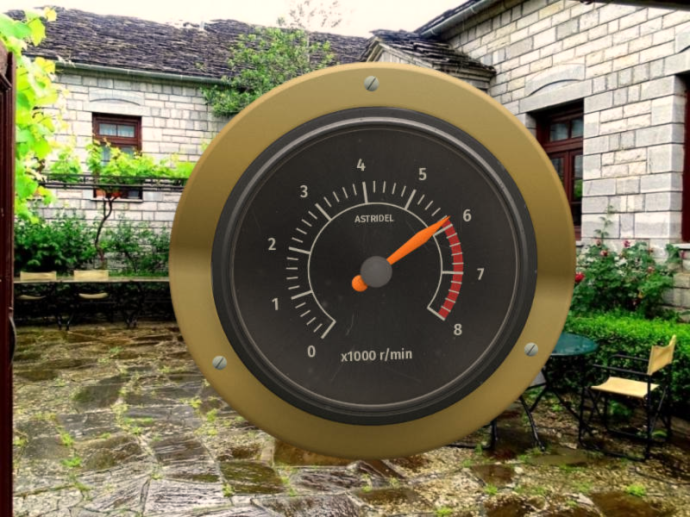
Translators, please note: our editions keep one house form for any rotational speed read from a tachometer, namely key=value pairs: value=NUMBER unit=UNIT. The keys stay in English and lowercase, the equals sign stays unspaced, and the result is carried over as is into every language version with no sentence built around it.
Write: value=5800 unit=rpm
